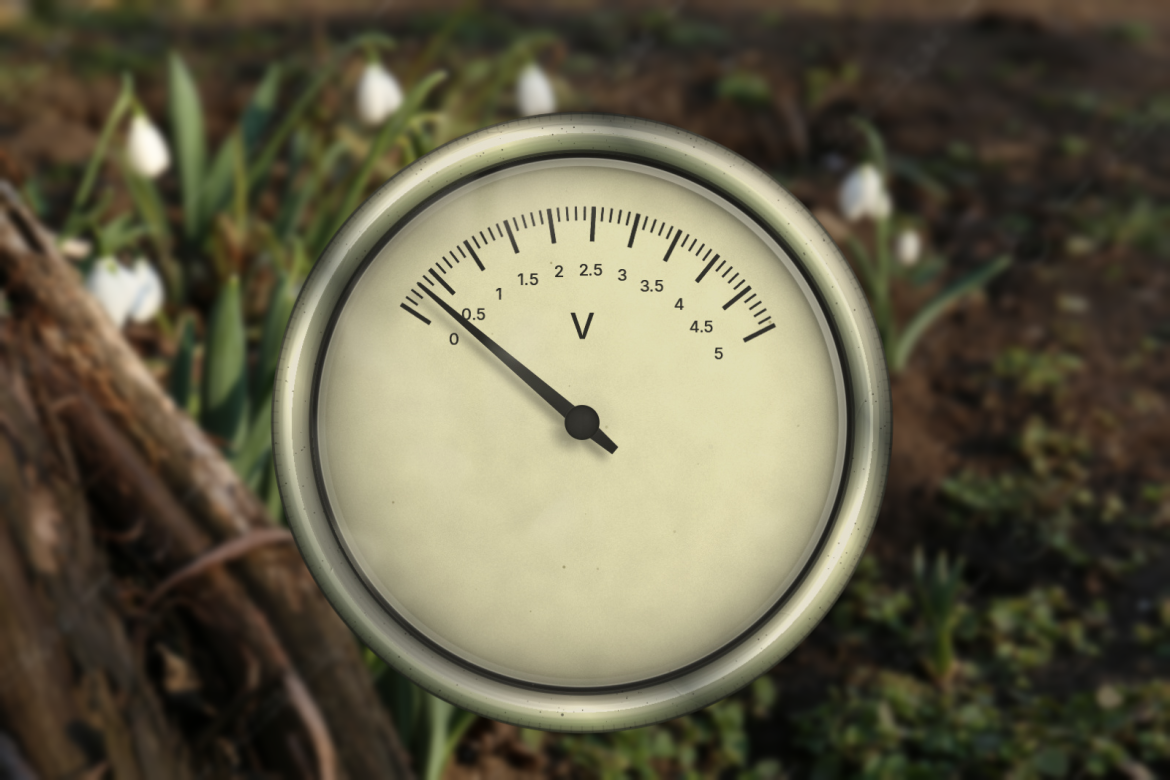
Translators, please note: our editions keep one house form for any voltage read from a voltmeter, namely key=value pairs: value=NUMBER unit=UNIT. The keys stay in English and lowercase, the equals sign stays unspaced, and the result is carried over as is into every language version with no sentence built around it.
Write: value=0.3 unit=V
